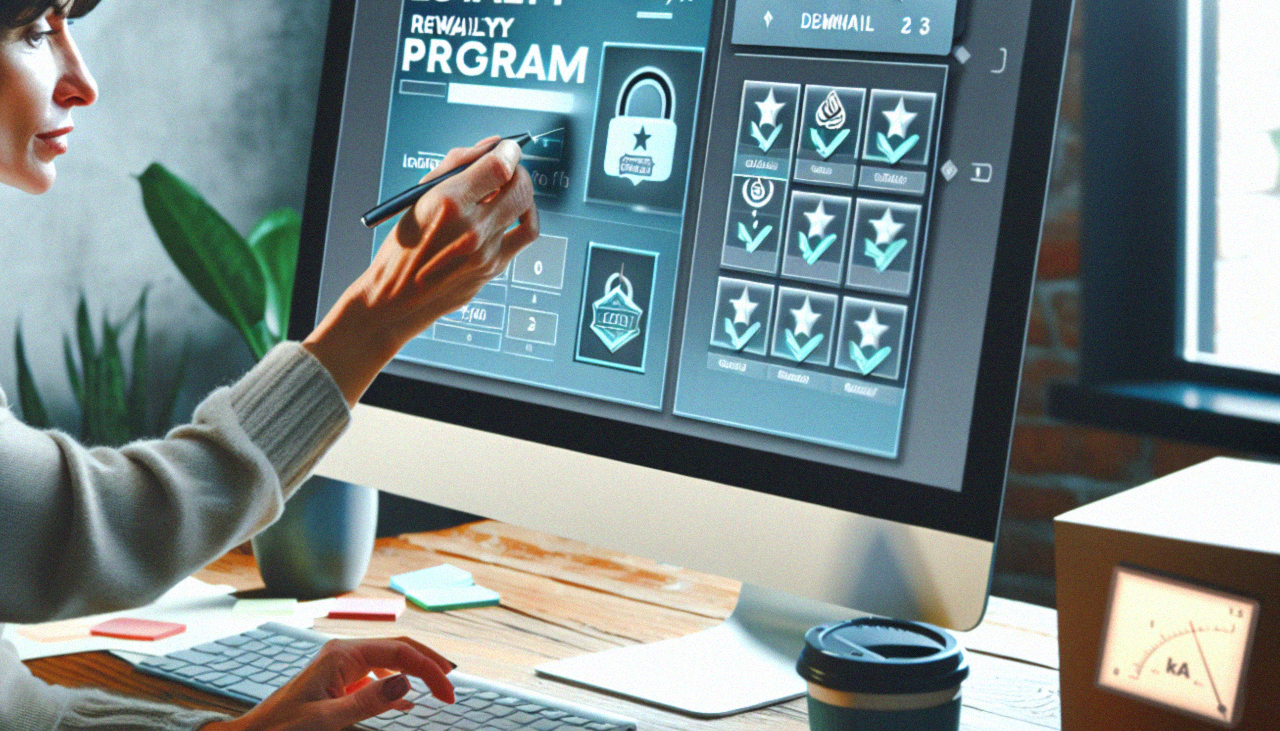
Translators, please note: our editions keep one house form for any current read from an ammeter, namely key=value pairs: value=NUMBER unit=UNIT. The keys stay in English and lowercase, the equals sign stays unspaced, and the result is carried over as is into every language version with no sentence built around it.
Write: value=1.25 unit=kA
